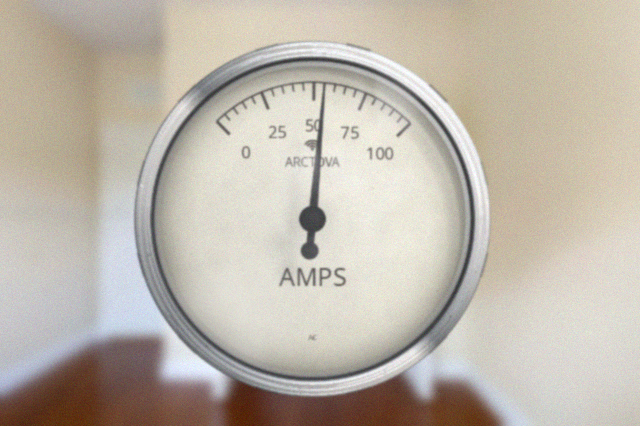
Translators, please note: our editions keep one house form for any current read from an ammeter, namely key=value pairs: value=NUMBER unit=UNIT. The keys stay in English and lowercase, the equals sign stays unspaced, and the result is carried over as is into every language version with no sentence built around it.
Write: value=55 unit=A
